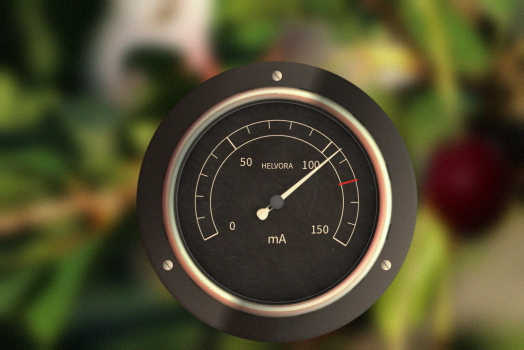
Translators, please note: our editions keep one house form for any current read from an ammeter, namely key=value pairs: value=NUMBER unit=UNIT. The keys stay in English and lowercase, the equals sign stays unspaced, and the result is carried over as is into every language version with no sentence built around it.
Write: value=105 unit=mA
